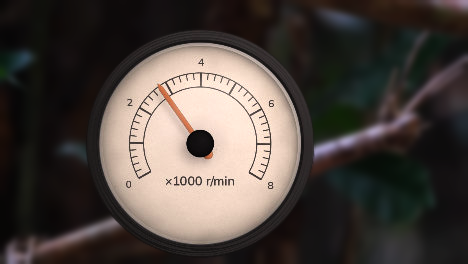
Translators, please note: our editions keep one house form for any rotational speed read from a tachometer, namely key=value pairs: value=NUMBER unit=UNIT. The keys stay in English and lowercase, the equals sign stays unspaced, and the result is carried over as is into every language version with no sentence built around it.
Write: value=2800 unit=rpm
